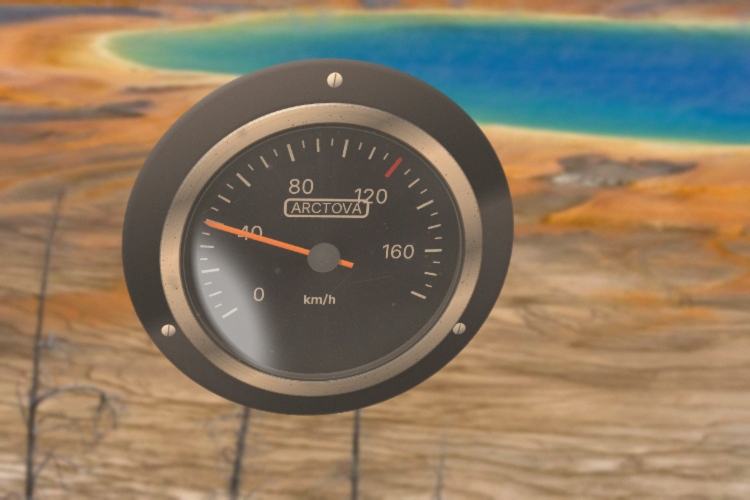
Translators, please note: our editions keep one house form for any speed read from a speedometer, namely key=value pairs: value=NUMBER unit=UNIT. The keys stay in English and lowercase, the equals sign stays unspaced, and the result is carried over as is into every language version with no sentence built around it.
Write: value=40 unit=km/h
